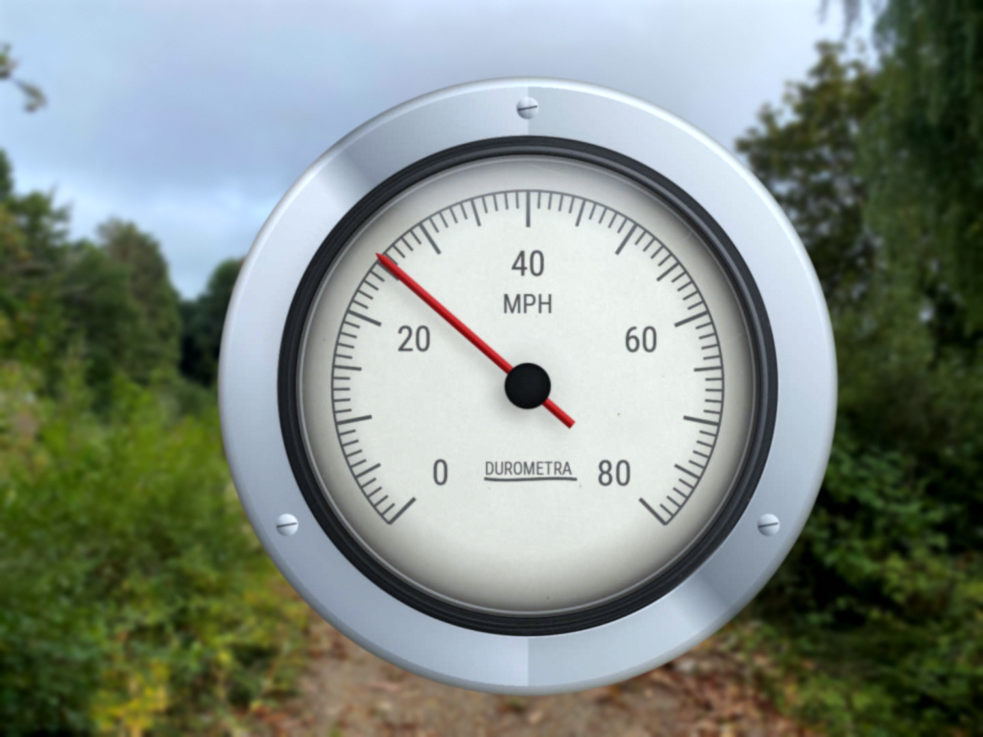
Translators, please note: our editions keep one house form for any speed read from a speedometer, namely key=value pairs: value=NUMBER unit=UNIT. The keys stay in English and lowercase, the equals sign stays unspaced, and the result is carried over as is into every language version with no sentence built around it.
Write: value=25.5 unit=mph
